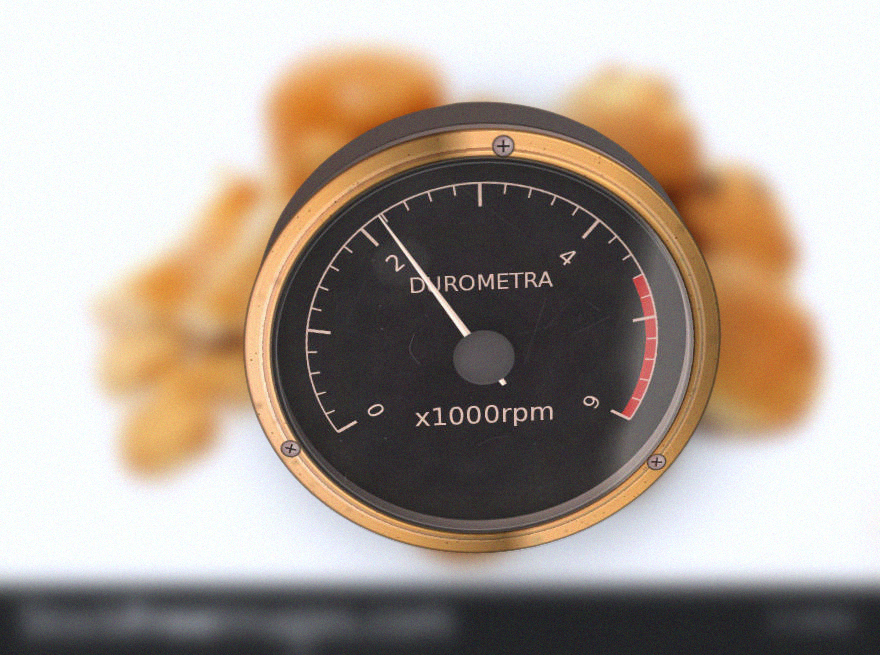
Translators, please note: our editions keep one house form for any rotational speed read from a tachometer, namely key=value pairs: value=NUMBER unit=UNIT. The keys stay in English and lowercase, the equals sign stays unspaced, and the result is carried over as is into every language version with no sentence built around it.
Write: value=2200 unit=rpm
